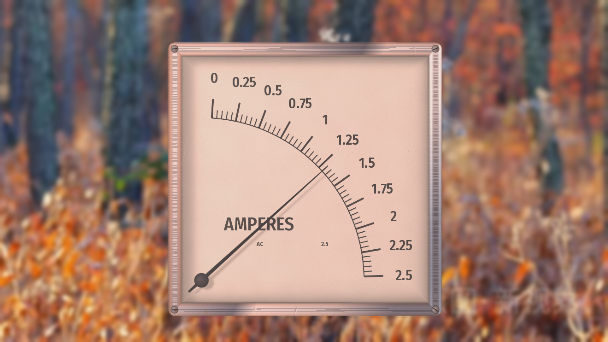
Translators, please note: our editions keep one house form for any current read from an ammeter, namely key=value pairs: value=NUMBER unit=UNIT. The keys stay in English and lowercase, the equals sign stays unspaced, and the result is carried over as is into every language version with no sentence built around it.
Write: value=1.3 unit=A
